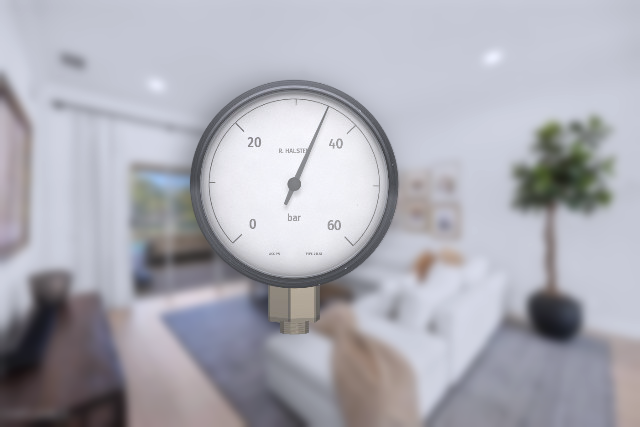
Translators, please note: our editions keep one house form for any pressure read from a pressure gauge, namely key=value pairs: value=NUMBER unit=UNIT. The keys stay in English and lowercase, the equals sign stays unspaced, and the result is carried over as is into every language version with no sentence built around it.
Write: value=35 unit=bar
